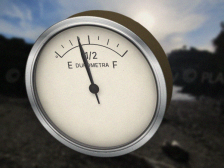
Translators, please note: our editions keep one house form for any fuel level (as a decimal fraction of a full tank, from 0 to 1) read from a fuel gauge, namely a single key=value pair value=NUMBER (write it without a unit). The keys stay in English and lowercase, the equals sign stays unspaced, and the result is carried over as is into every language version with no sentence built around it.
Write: value=0.375
